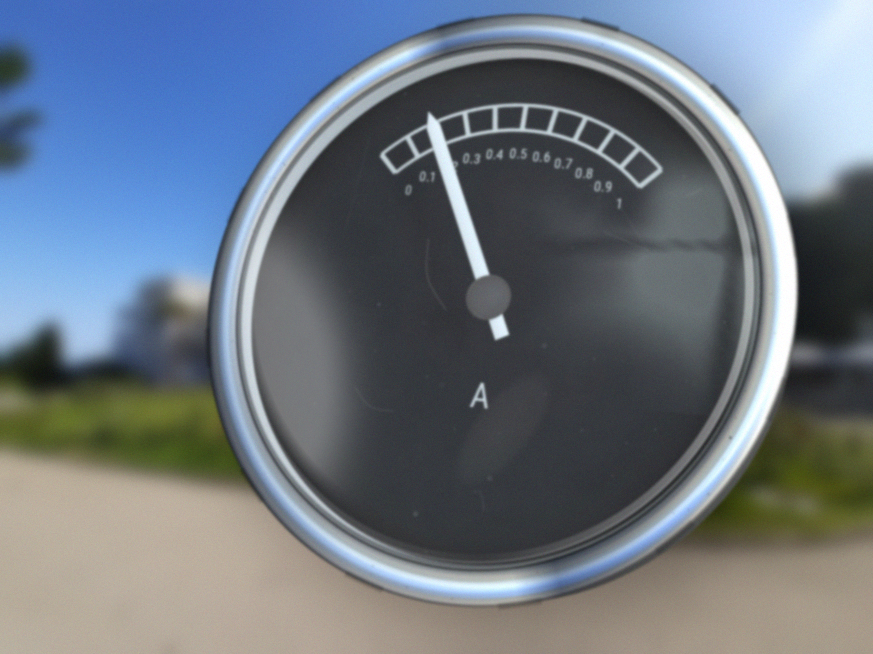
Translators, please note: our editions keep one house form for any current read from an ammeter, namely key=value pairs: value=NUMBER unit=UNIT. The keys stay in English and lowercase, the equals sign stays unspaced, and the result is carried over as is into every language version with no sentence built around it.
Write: value=0.2 unit=A
